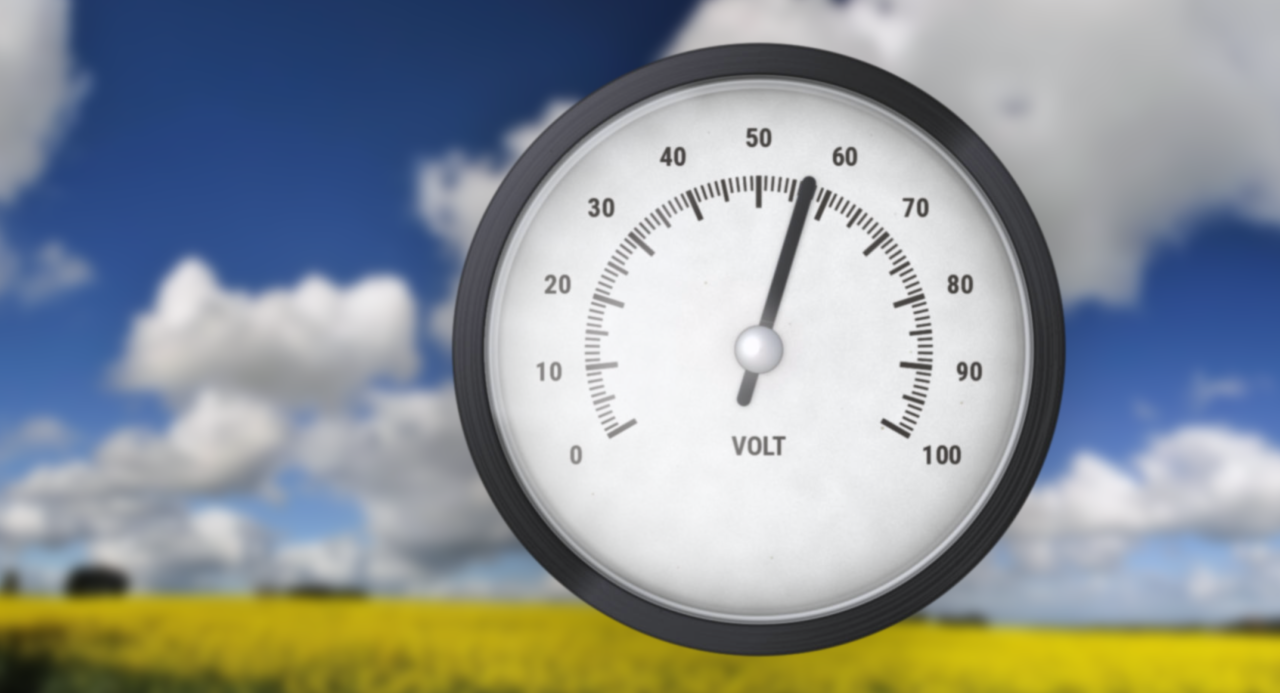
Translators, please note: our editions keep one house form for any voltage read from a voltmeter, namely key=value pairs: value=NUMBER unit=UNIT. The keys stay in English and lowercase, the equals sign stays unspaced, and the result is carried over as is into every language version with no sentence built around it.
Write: value=57 unit=V
